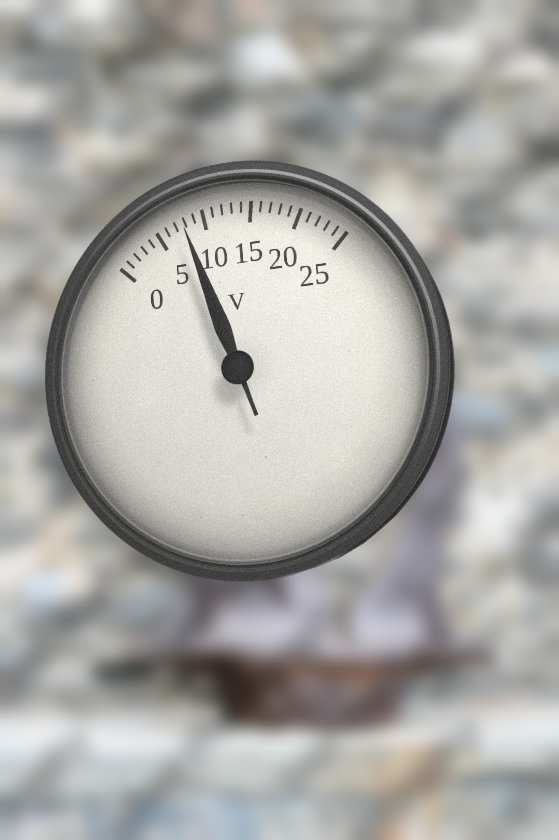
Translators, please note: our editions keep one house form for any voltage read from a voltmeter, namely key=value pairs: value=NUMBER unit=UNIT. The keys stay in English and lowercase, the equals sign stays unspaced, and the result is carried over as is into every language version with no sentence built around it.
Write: value=8 unit=V
